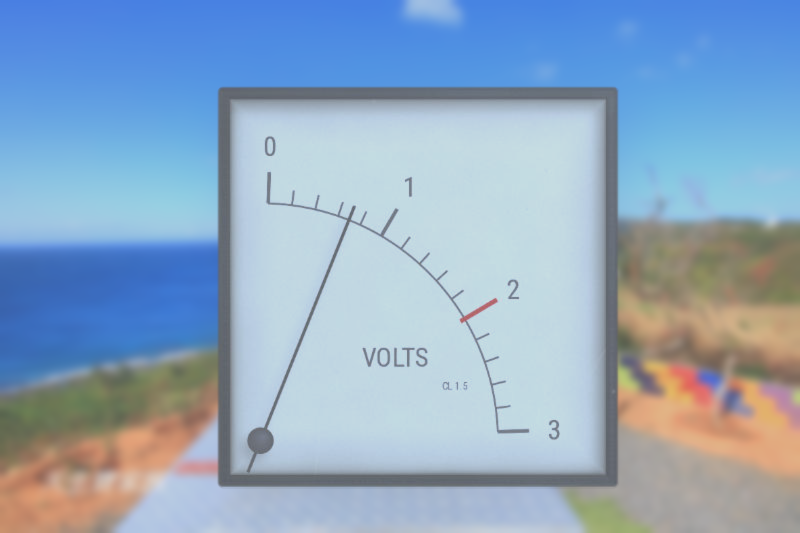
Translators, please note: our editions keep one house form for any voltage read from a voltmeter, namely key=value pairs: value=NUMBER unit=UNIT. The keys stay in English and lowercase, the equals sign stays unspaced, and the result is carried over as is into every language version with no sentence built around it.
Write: value=0.7 unit=V
